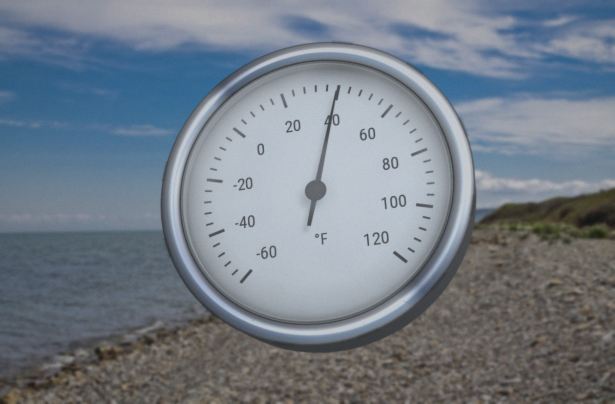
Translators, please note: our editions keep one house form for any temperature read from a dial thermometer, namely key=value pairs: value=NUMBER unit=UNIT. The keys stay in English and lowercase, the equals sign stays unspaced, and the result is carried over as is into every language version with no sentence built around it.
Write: value=40 unit=°F
